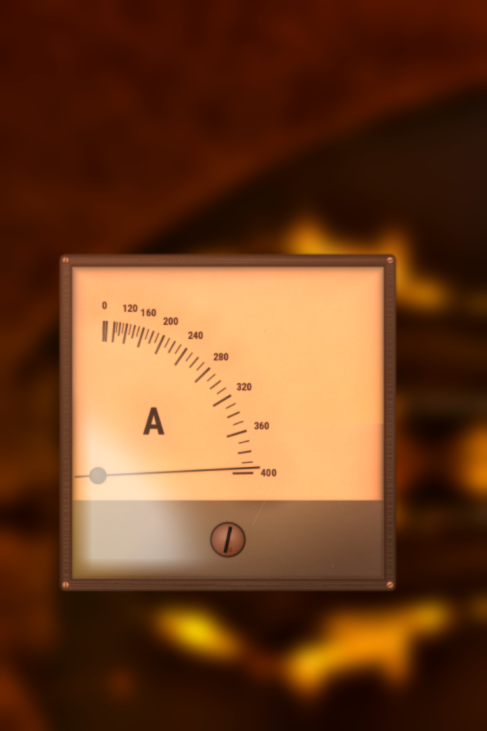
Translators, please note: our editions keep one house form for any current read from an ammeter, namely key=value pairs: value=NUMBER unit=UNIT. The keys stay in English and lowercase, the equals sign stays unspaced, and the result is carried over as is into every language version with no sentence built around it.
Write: value=395 unit=A
